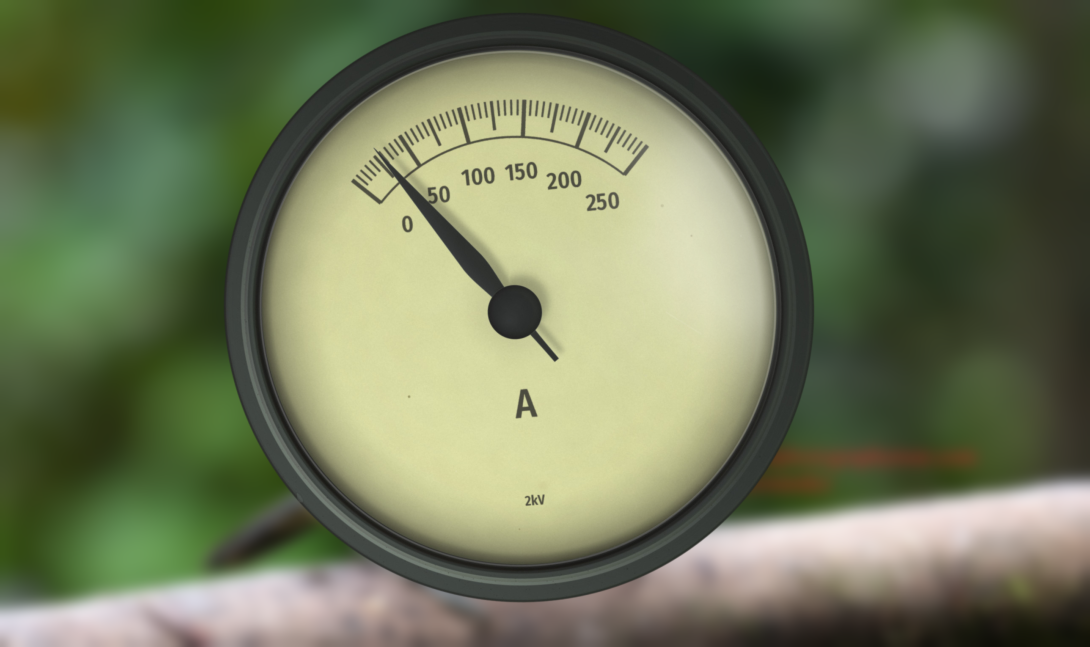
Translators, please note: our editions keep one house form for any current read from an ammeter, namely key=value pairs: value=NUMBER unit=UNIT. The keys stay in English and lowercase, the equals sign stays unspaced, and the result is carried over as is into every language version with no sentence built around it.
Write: value=30 unit=A
